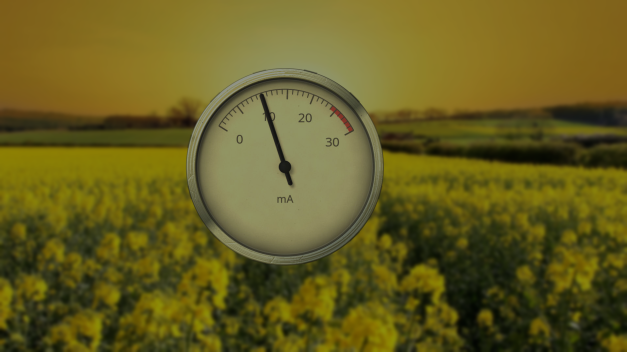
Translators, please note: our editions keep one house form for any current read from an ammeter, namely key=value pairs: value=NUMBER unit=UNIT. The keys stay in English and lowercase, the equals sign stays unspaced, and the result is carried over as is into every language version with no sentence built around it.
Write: value=10 unit=mA
